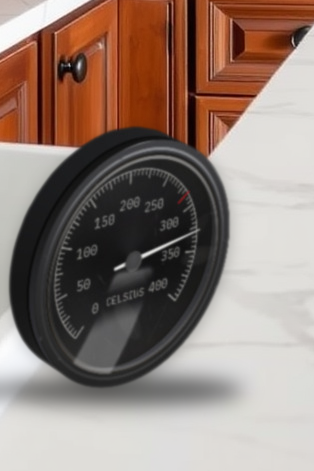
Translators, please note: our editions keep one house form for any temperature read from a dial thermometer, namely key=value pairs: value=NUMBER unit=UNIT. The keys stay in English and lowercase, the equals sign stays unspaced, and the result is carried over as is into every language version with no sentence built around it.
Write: value=325 unit=°C
